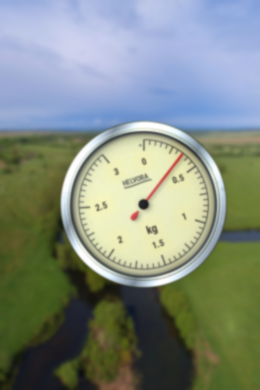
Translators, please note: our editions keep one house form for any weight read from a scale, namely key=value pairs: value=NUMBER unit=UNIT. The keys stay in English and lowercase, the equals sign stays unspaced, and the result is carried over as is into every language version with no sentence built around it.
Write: value=0.35 unit=kg
